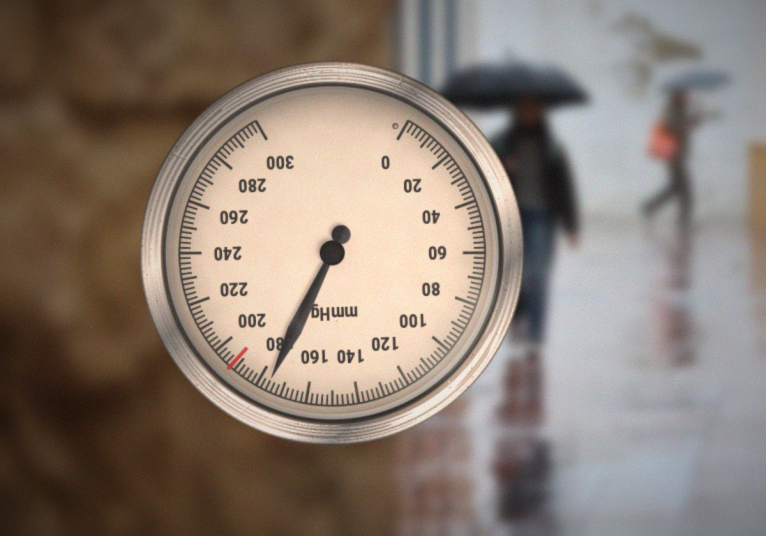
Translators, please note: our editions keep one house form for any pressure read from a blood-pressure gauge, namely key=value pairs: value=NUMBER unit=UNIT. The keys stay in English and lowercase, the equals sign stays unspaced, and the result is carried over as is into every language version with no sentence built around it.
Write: value=176 unit=mmHg
